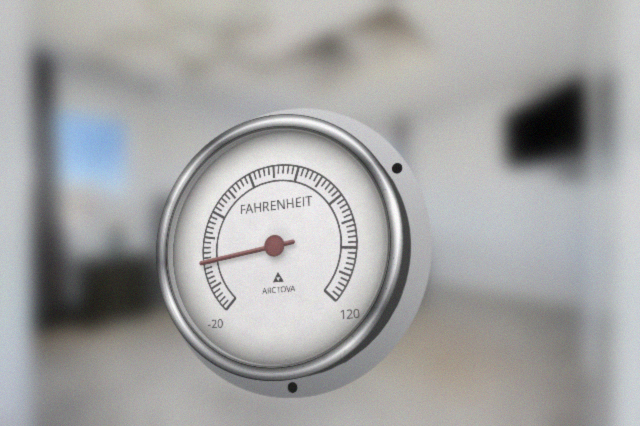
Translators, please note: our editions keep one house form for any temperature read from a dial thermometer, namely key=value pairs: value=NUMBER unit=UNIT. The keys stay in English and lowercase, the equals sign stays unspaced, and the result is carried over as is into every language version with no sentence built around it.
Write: value=0 unit=°F
